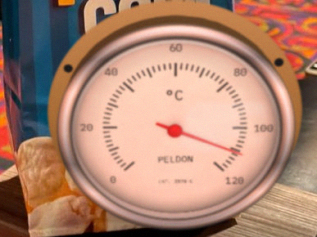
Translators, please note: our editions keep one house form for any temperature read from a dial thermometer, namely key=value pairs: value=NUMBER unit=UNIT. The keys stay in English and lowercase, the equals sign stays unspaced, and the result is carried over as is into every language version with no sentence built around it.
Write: value=110 unit=°C
